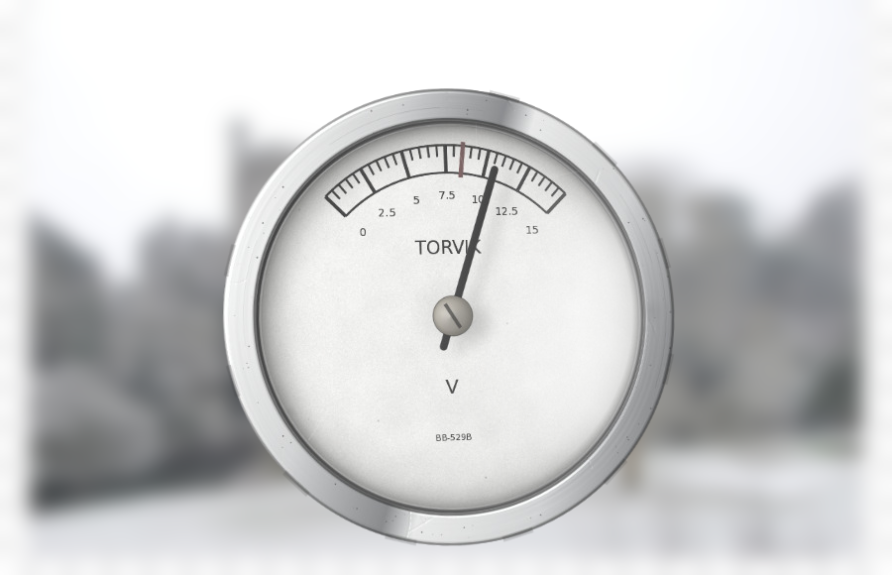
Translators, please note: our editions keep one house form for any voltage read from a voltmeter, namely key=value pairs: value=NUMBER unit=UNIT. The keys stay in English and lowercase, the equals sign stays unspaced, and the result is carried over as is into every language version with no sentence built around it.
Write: value=10.5 unit=V
